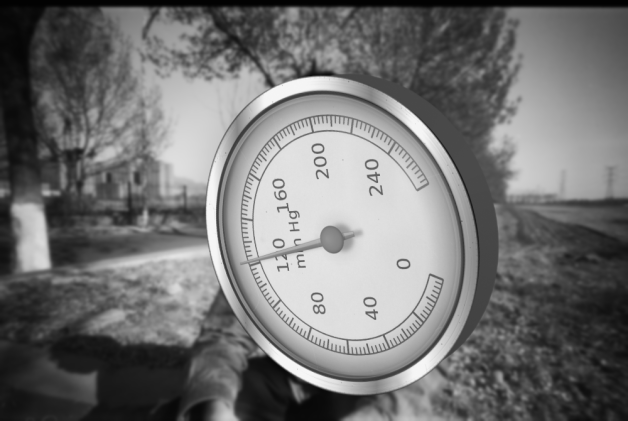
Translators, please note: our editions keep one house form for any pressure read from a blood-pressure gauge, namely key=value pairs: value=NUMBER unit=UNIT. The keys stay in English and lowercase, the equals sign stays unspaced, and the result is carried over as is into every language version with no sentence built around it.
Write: value=122 unit=mmHg
